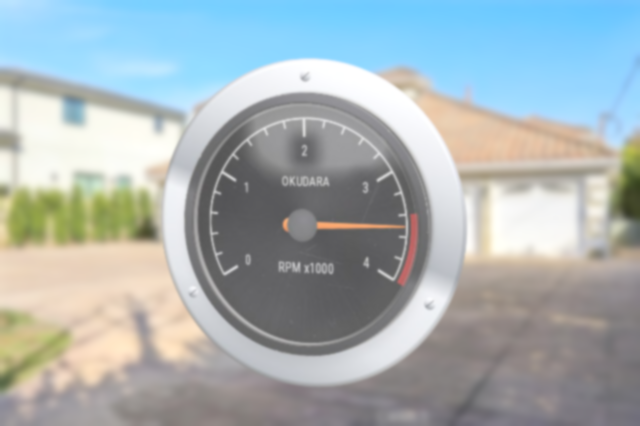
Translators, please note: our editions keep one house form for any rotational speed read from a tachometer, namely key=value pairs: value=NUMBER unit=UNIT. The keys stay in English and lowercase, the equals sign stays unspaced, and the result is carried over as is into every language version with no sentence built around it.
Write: value=3500 unit=rpm
